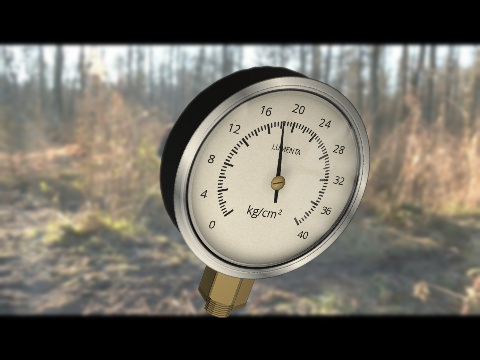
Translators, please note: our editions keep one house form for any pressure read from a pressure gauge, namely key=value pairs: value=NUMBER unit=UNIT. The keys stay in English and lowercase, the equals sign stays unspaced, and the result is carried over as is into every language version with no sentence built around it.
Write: value=18 unit=kg/cm²
